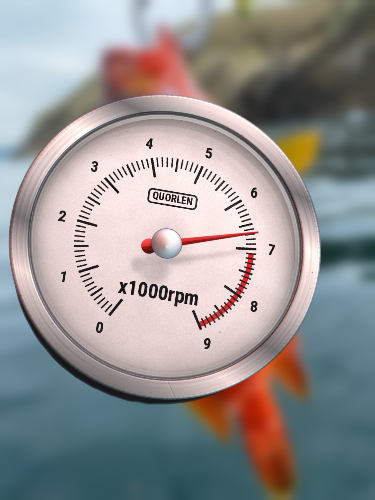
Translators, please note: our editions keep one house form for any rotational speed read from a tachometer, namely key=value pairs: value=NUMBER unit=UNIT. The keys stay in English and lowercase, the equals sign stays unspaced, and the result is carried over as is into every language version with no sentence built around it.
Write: value=6700 unit=rpm
